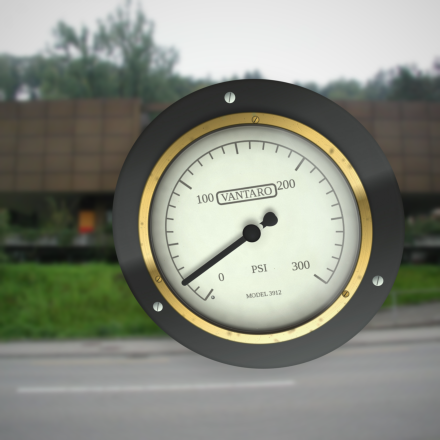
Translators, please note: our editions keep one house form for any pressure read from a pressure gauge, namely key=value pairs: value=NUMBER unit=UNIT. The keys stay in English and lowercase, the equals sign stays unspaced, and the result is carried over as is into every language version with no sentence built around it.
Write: value=20 unit=psi
